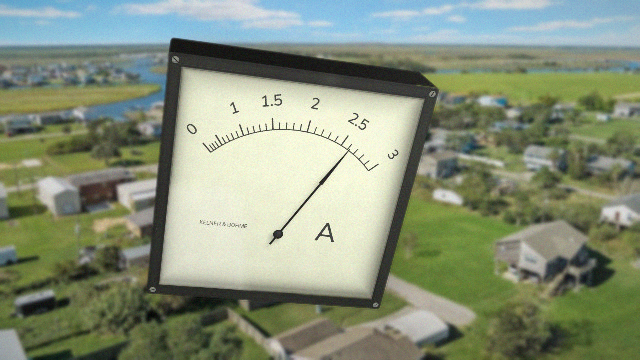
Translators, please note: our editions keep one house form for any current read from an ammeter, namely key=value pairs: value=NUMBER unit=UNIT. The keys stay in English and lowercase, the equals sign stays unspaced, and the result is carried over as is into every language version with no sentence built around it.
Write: value=2.6 unit=A
